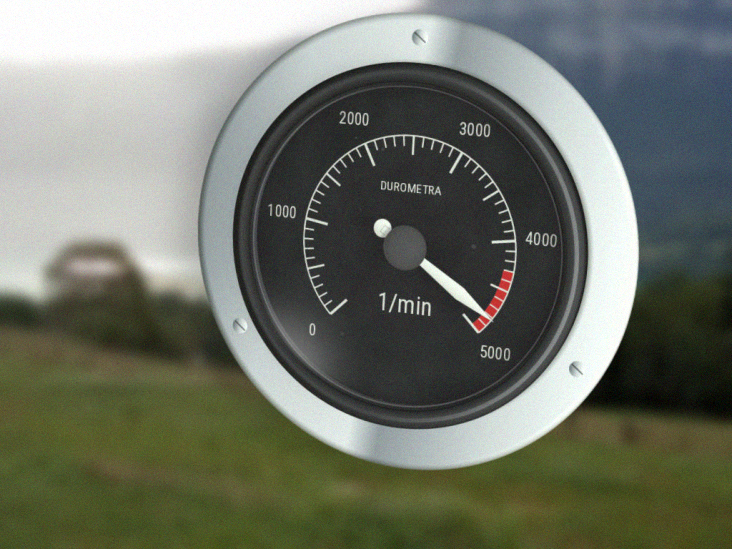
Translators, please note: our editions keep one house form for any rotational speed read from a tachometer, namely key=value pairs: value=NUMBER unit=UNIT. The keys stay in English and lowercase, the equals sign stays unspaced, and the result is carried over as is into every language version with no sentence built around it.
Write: value=4800 unit=rpm
